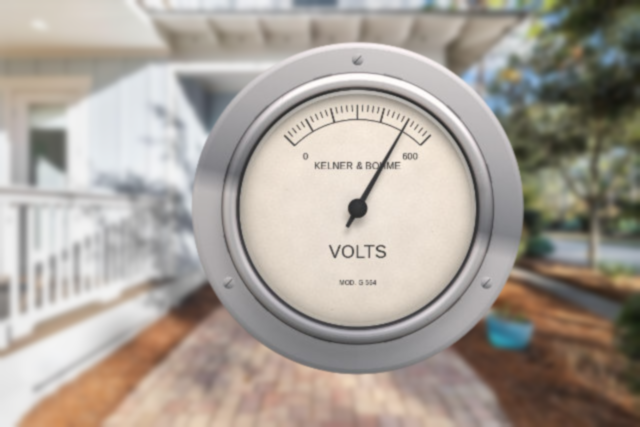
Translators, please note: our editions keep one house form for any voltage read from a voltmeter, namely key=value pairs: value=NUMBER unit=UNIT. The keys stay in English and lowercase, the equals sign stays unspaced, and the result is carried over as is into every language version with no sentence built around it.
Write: value=500 unit=V
